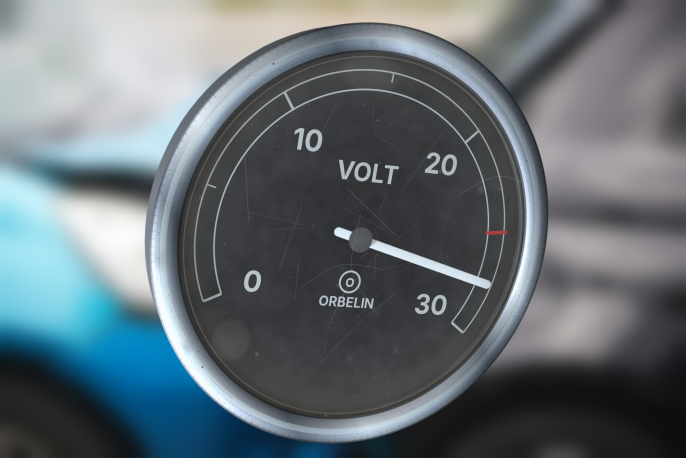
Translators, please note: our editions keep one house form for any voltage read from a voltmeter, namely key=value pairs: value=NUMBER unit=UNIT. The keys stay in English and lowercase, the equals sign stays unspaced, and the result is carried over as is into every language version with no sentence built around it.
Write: value=27.5 unit=V
